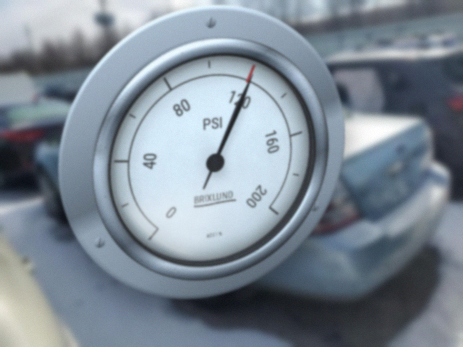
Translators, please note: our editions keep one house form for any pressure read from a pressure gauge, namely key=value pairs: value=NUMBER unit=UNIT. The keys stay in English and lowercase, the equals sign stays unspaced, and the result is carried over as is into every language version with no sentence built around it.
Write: value=120 unit=psi
